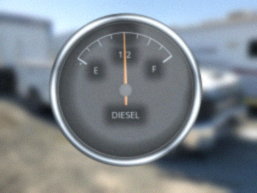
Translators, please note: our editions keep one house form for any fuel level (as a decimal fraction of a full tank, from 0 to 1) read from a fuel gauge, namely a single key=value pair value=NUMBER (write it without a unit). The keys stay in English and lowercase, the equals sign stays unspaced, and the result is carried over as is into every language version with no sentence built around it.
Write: value=0.5
